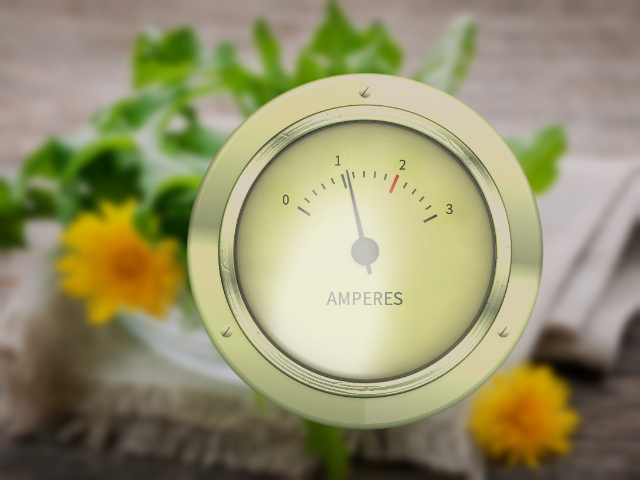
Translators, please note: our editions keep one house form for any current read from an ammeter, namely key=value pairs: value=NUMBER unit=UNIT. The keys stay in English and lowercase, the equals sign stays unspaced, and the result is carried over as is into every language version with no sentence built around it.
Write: value=1.1 unit=A
